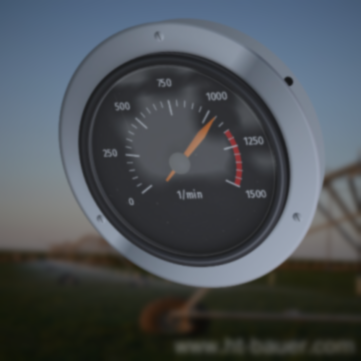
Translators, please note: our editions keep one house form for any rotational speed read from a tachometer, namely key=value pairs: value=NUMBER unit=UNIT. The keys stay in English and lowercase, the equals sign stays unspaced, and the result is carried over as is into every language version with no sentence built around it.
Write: value=1050 unit=rpm
